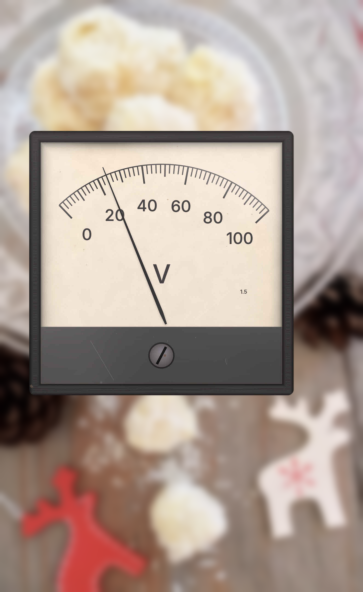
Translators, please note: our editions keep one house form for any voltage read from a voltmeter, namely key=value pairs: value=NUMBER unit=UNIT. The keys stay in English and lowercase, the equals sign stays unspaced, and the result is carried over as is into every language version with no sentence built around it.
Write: value=24 unit=V
